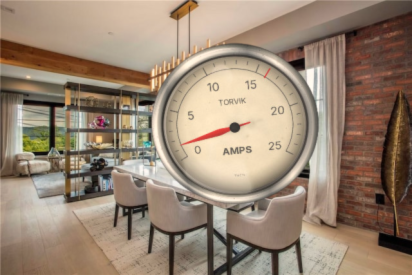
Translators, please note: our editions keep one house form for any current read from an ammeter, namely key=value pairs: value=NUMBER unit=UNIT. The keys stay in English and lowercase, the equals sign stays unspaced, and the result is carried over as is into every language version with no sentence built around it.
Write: value=1.5 unit=A
